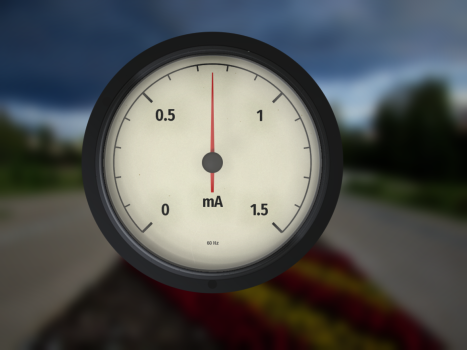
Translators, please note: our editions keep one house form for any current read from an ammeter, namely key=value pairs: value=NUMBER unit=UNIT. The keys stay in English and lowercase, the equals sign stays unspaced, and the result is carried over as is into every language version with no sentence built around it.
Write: value=0.75 unit=mA
